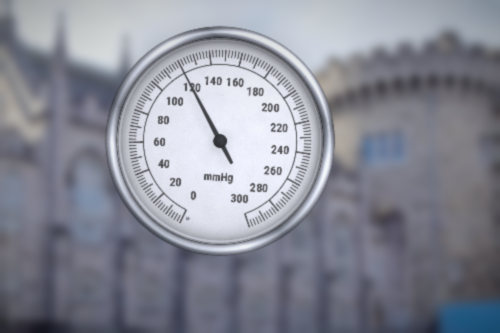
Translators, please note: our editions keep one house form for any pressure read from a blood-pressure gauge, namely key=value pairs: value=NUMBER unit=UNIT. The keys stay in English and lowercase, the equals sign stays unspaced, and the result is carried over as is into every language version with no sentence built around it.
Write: value=120 unit=mmHg
